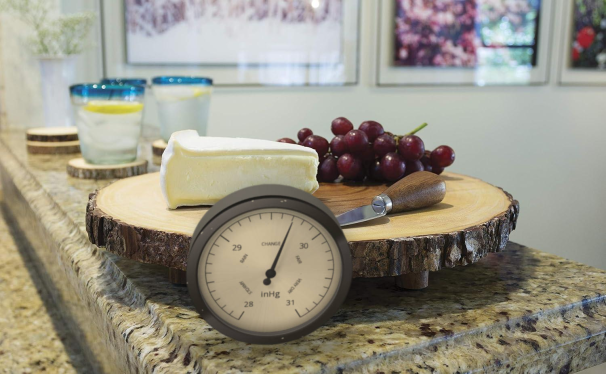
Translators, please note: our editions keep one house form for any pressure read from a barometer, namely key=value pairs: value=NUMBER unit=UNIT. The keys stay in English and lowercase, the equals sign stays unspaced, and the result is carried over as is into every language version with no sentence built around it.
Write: value=29.7 unit=inHg
